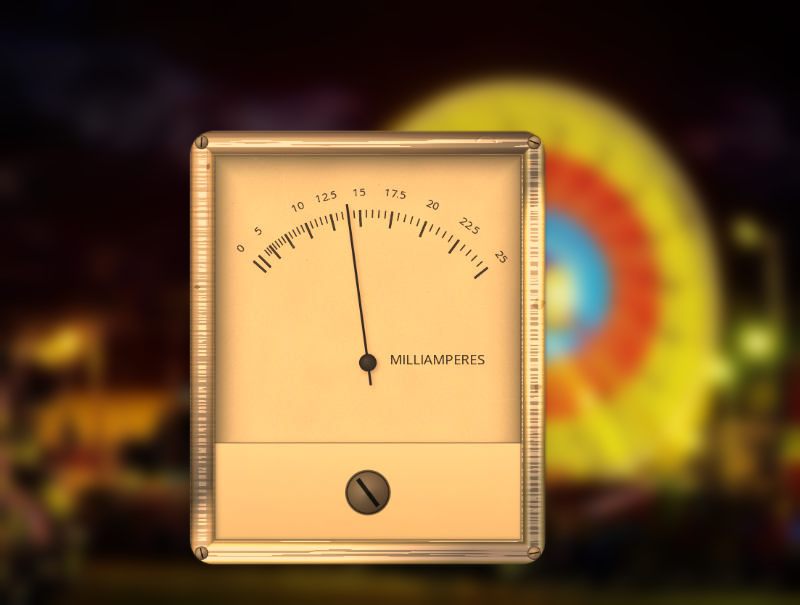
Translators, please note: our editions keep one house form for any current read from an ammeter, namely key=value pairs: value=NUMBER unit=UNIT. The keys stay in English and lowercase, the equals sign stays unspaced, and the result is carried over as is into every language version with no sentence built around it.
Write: value=14 unit=mA
